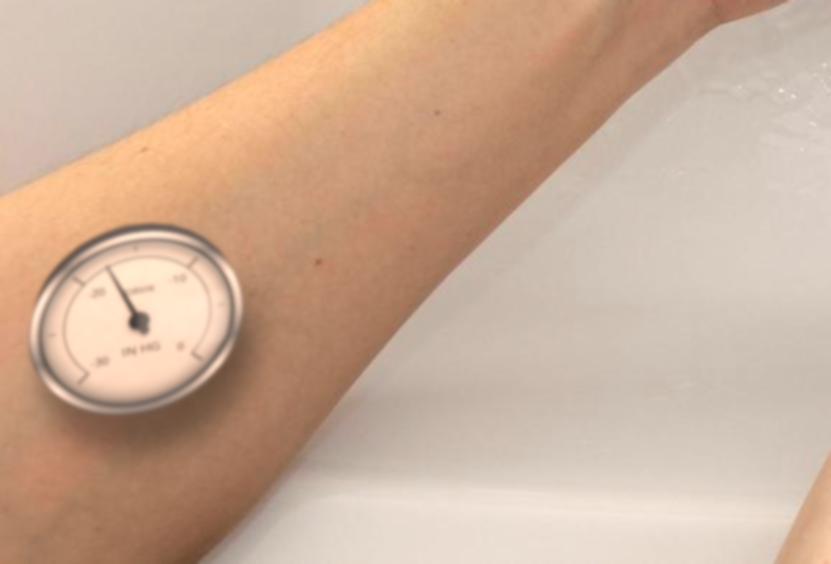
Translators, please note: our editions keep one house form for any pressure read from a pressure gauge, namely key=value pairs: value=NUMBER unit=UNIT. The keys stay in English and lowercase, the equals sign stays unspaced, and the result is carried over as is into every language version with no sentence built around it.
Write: value=-17.5 unit=inHg
